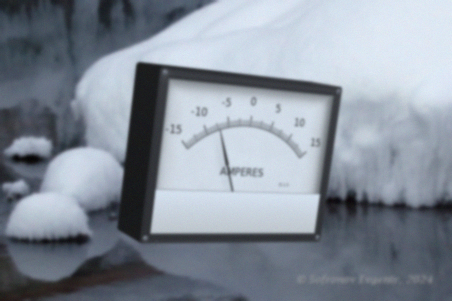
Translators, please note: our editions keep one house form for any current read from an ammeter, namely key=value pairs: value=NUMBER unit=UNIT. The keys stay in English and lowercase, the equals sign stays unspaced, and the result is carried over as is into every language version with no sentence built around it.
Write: value=-7.5 unit=A
